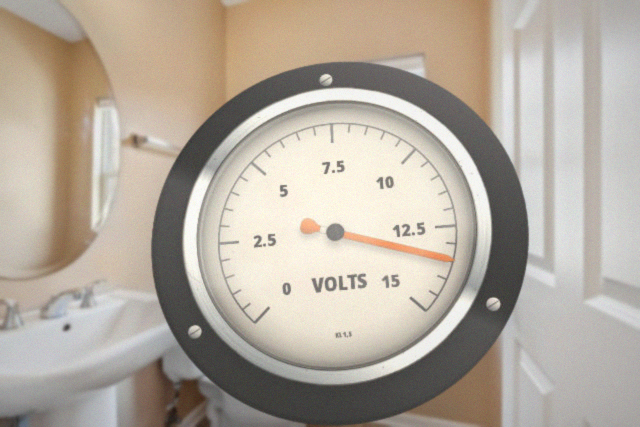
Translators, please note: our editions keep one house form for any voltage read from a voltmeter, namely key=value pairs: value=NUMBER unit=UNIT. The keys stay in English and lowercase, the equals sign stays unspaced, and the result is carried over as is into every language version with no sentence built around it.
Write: value=13.5 unit=V
